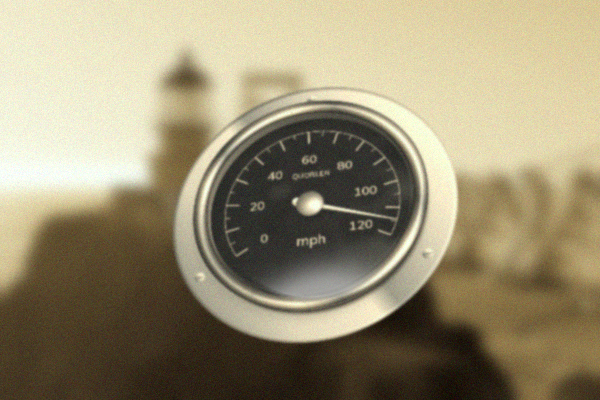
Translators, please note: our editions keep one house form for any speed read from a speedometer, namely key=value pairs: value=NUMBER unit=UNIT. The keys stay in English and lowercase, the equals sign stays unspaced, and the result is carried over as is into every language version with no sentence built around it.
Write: value=115 unit=mph
